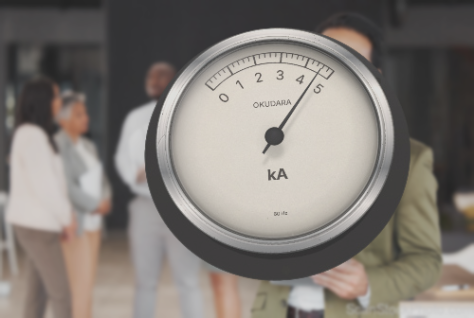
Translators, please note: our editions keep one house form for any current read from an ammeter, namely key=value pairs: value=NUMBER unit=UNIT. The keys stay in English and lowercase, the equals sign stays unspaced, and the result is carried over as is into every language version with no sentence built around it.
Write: value=4.6 unit=kA
